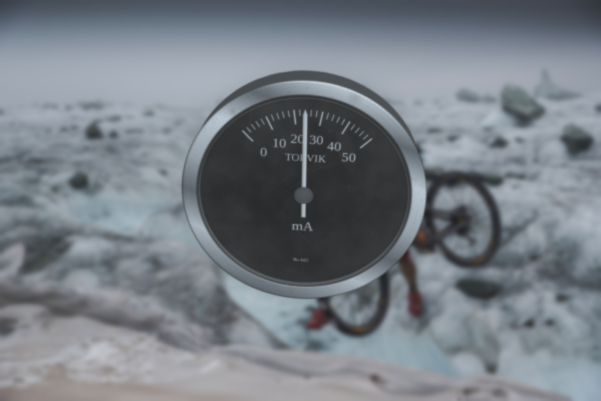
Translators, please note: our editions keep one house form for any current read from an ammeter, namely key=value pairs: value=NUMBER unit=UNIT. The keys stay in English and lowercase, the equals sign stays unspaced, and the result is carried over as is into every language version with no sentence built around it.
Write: value=24 unit=mA
